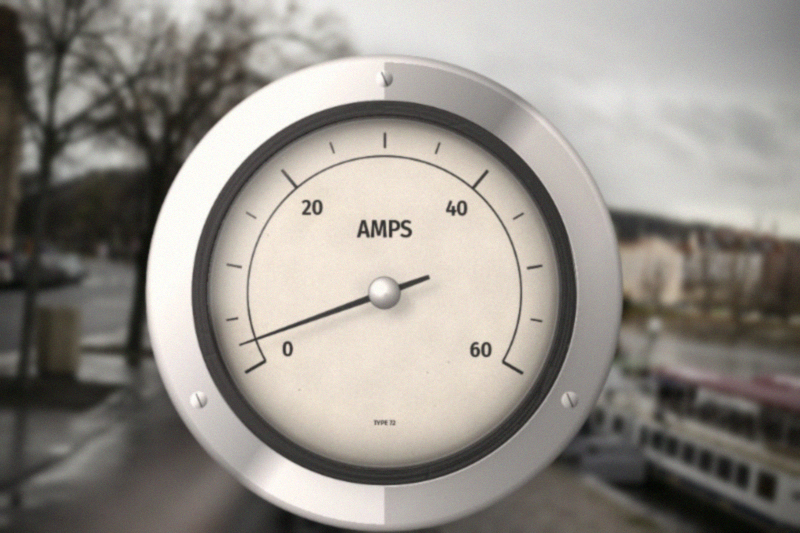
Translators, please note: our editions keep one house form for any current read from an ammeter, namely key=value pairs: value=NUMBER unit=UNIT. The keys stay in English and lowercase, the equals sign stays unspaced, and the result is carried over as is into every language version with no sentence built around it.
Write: value=2.5 unit=A
